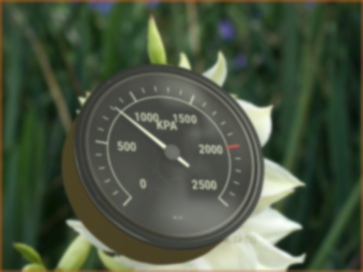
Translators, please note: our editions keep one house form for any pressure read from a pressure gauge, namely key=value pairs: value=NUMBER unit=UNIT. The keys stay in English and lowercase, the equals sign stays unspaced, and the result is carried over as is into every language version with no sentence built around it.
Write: value=800 unit=kPa
